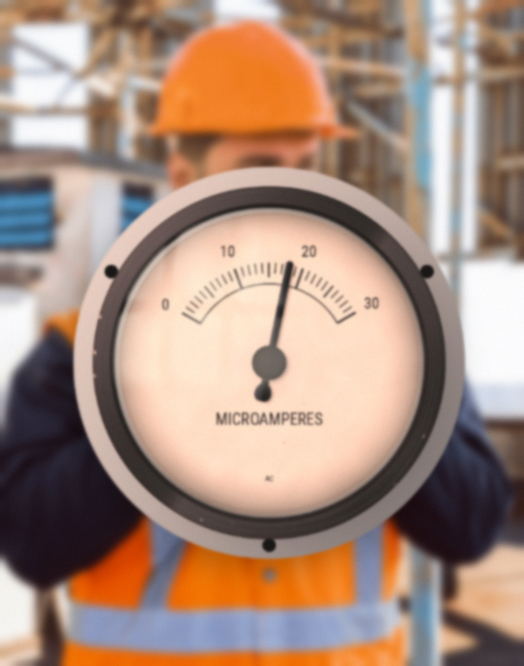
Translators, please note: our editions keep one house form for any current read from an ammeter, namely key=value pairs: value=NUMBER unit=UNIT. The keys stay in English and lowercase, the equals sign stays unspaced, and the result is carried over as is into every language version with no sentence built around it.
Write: value=18 unit=µA
